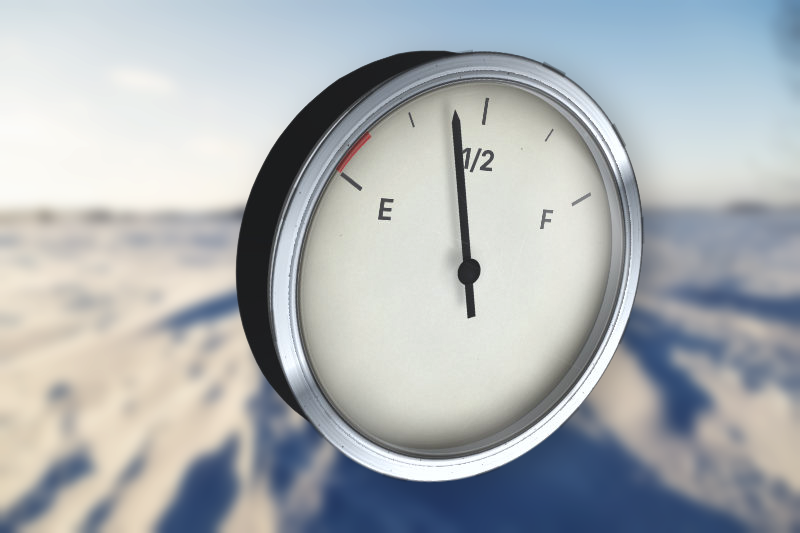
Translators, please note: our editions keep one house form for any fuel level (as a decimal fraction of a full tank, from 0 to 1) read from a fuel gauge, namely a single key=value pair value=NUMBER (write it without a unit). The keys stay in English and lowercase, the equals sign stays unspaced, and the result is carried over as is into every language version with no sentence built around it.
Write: value=0.375
